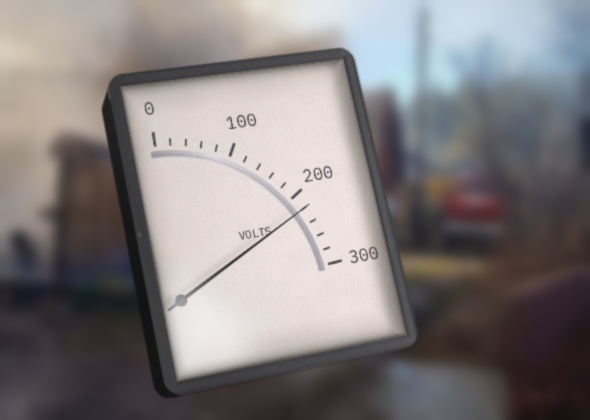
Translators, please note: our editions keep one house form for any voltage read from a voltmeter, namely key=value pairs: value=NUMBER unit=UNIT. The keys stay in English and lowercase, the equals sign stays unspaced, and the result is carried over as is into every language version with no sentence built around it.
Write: value=220 unit=V
